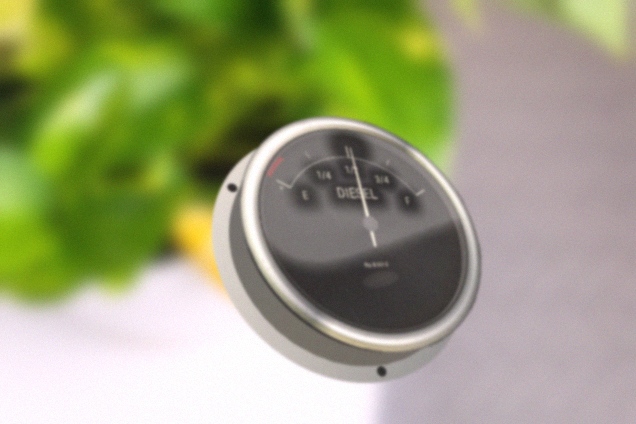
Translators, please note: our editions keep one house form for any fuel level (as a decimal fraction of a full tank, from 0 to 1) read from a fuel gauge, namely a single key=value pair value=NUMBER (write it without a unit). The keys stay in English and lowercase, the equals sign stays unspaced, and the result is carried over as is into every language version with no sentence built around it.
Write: value=0.5
